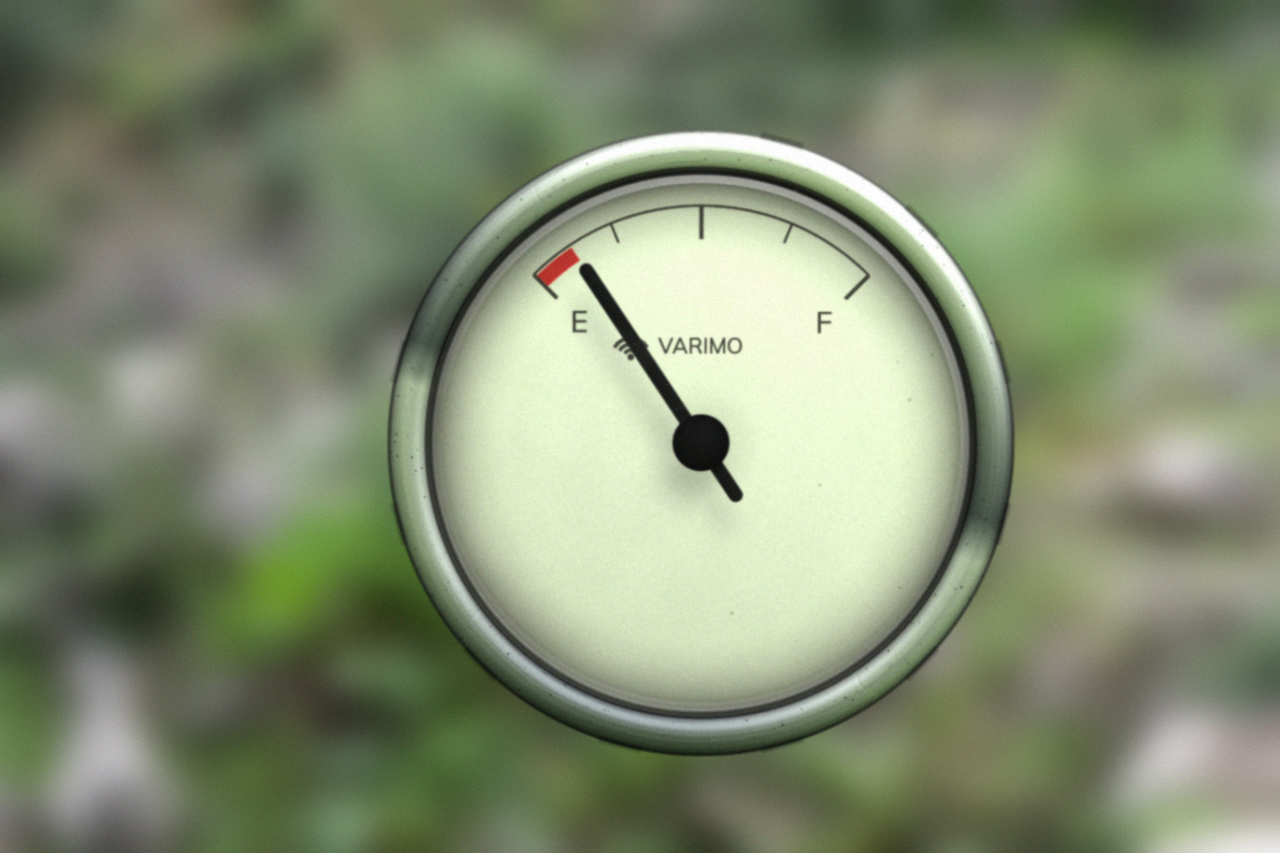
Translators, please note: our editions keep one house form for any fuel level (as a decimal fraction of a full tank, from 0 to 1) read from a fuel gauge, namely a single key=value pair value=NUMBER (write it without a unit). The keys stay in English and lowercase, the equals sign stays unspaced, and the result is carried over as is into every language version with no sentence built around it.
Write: value=0.125
